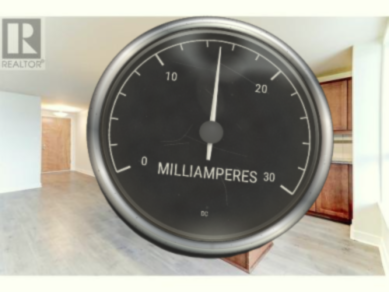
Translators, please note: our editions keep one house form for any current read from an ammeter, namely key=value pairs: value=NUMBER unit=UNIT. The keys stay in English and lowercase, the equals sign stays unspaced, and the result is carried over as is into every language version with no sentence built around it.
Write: value=15 unit=mA
